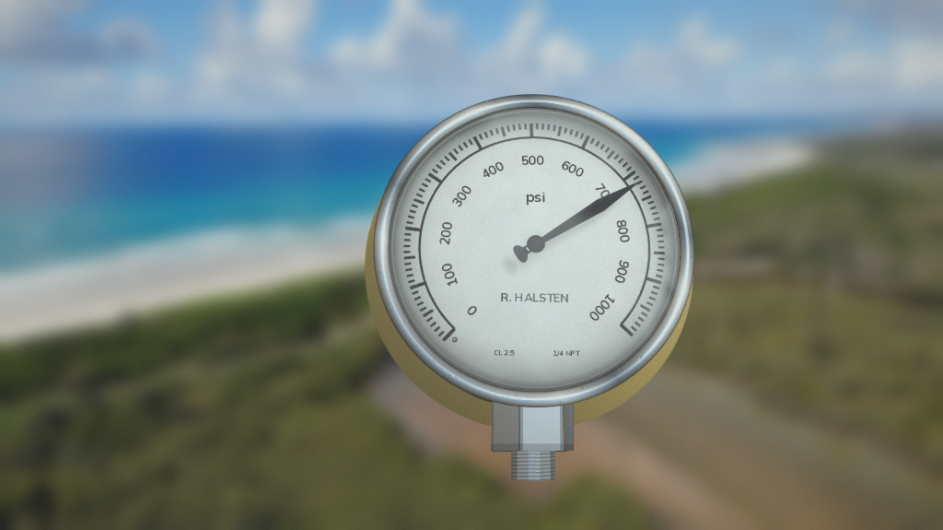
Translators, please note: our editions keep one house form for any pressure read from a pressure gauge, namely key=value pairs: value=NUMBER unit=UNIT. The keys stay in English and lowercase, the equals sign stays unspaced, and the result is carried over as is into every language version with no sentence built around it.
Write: value=720 unit=psi
